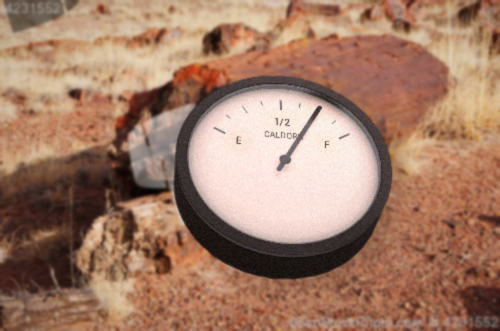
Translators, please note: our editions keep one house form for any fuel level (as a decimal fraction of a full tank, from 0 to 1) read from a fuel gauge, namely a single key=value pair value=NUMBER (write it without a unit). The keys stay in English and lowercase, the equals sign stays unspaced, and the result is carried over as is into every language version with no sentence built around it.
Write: value=0.75
